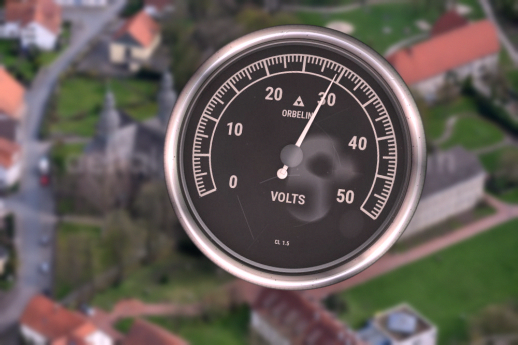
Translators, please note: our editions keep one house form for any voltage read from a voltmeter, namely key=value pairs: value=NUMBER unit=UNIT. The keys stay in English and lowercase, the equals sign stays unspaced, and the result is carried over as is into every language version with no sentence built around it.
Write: value=29.5 unit=V
